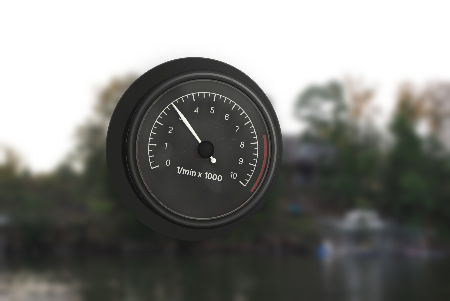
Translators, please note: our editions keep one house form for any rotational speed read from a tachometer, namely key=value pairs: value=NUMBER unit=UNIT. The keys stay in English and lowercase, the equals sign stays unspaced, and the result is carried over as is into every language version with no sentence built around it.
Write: value=3000 unit=rpm
